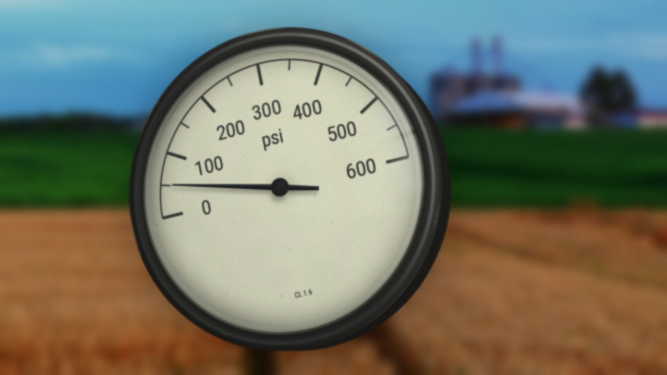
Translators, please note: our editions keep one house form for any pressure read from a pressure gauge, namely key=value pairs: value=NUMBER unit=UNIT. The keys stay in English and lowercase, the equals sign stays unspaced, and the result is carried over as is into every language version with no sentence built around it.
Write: value=50 unit=psi
